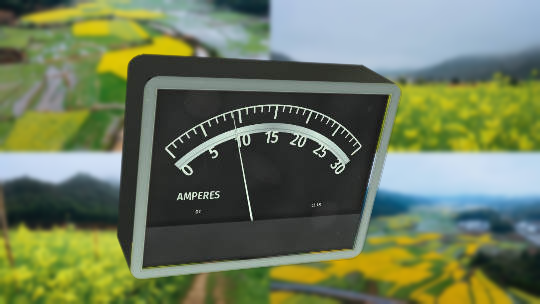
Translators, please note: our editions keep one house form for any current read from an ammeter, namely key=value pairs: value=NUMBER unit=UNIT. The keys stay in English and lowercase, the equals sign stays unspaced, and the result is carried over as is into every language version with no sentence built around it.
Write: value=9 unit=A
